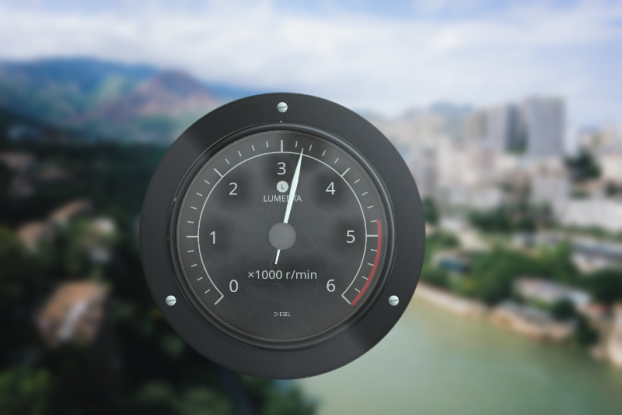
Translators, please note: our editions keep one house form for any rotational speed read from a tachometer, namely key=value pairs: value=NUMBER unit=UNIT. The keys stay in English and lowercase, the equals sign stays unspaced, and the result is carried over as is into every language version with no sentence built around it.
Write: value=3300 unit=rpm
